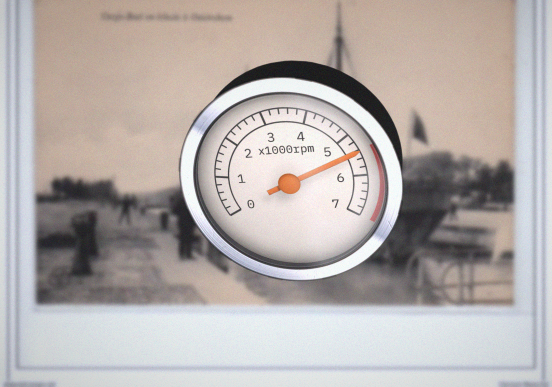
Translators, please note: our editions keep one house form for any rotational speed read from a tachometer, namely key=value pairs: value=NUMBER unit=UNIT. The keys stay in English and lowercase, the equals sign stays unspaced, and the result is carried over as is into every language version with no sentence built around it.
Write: value=5400 unit=rpm
